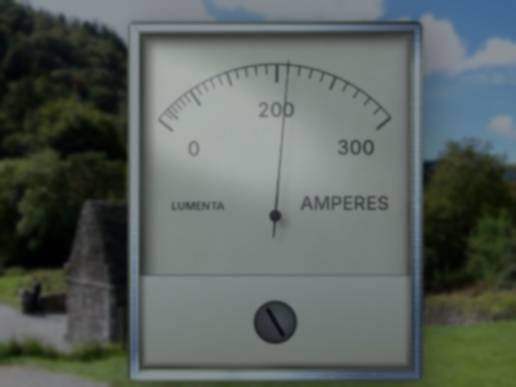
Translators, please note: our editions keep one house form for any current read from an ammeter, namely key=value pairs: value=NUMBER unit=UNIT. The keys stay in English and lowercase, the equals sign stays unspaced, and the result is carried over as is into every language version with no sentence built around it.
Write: value=210 unit=A
